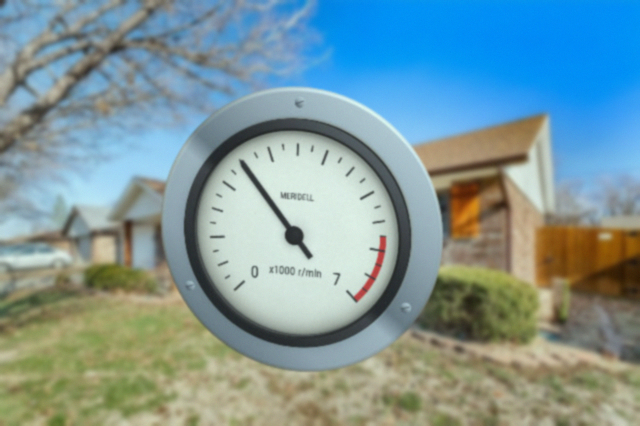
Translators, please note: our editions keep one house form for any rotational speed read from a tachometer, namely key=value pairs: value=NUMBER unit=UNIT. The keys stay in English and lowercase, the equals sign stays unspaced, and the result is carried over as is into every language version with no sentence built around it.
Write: value=2500 unit=rpm
